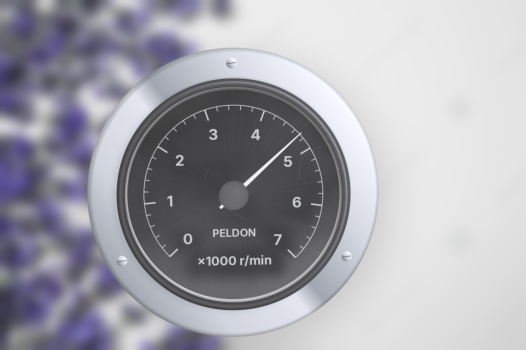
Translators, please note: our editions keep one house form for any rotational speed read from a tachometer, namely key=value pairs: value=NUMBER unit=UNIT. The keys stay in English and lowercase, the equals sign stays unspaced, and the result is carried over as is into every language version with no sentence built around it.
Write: value=4700 unit=rpm
